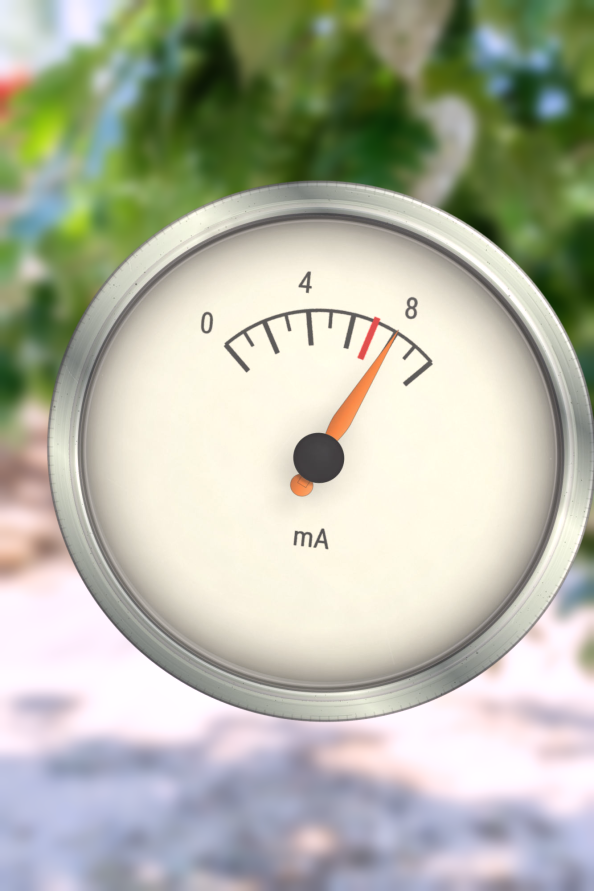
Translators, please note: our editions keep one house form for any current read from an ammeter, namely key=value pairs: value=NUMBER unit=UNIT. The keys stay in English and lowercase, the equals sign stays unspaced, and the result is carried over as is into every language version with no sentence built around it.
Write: value=8 unit=mA
